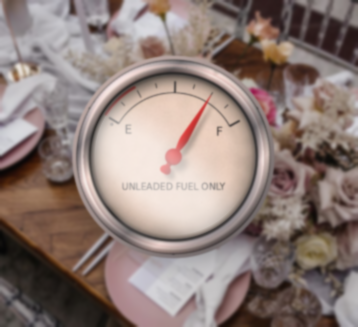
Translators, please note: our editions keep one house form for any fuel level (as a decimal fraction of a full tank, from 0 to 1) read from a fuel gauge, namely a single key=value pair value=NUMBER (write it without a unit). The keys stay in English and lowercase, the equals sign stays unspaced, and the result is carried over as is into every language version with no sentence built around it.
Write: value=0.75
